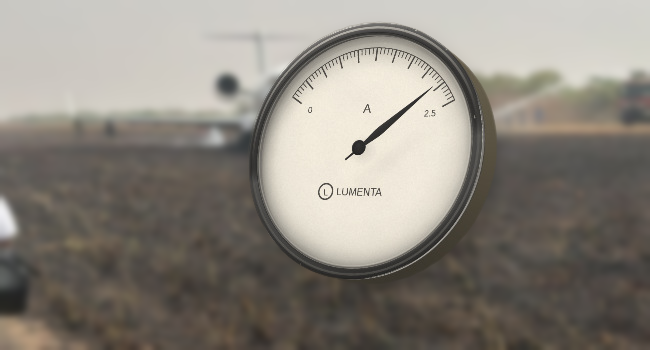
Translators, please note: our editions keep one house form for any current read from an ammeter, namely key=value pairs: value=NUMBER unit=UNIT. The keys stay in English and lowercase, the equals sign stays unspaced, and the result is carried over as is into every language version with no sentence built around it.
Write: value=2.25 unit=A
